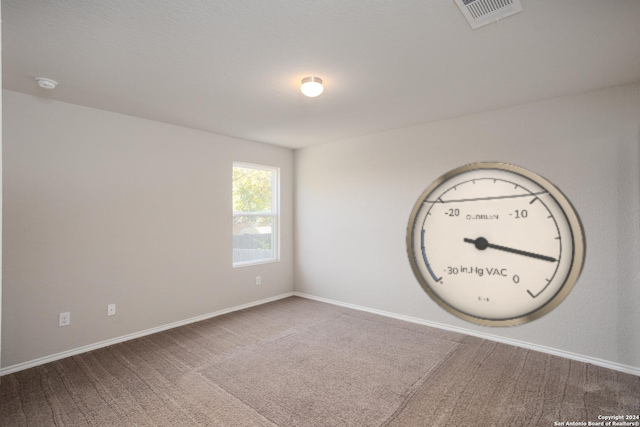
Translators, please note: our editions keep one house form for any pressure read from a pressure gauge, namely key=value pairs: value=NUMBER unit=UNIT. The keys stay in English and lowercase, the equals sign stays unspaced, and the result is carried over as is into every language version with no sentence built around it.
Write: value=-4 unit=inHg
